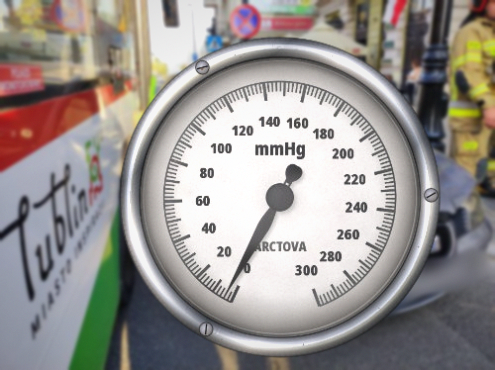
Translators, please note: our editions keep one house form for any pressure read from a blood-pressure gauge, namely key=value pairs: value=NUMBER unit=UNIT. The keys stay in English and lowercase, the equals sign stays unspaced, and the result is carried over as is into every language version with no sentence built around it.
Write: value=4 unit=mmHg
